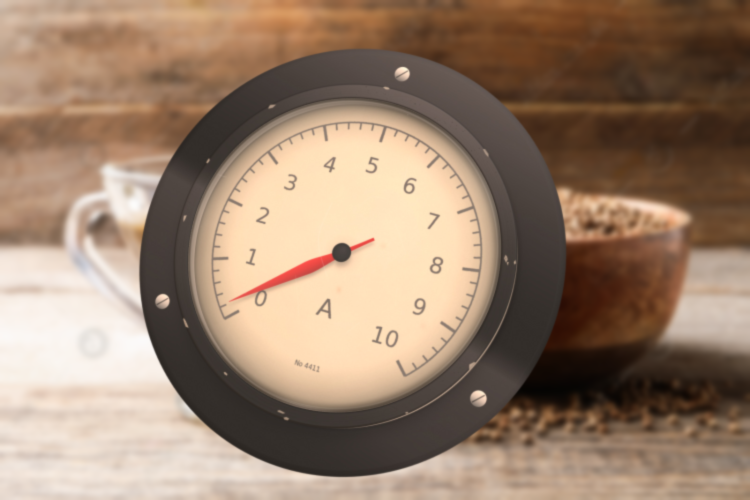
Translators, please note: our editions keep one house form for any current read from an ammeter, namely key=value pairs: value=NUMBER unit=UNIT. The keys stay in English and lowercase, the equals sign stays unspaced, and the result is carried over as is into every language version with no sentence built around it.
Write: value=0.2 unit=A
